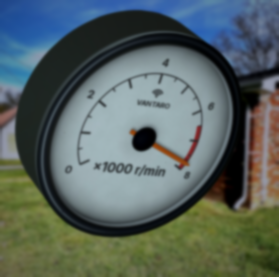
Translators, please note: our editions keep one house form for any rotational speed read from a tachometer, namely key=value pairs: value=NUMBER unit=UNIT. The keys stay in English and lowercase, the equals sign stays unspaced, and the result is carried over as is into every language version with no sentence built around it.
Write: value=7750 unit=rpm
